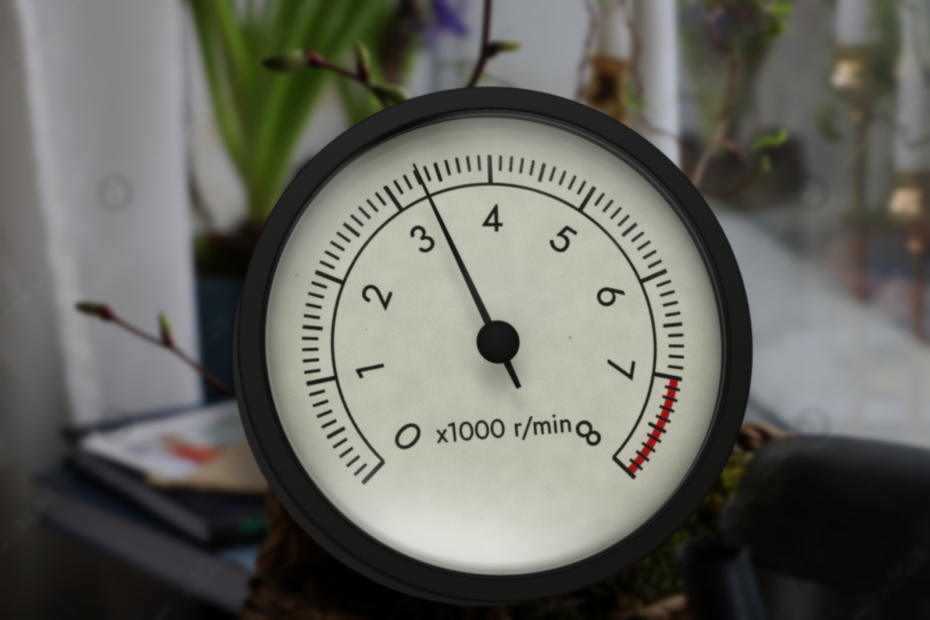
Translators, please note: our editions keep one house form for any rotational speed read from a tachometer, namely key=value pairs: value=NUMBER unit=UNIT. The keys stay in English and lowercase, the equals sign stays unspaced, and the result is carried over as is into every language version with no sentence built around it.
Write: value=3300 unit=rpm
